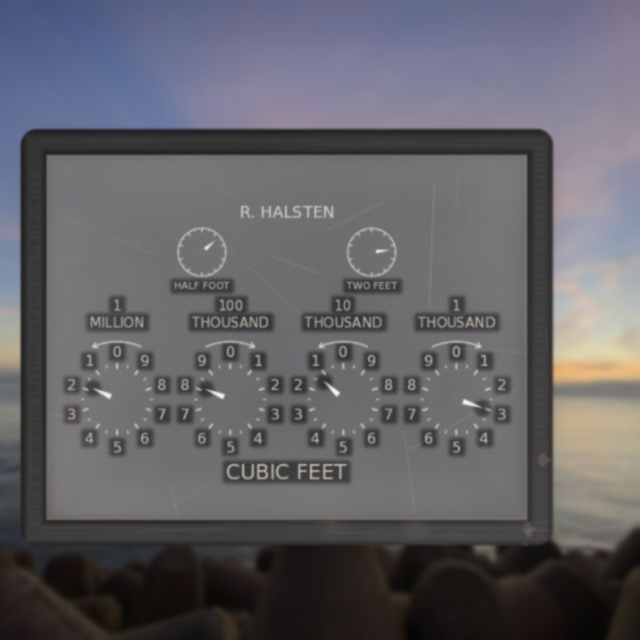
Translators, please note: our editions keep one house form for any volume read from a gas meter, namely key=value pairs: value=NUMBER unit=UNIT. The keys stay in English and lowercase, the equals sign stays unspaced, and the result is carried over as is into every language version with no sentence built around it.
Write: value=181300 unit=ft³
